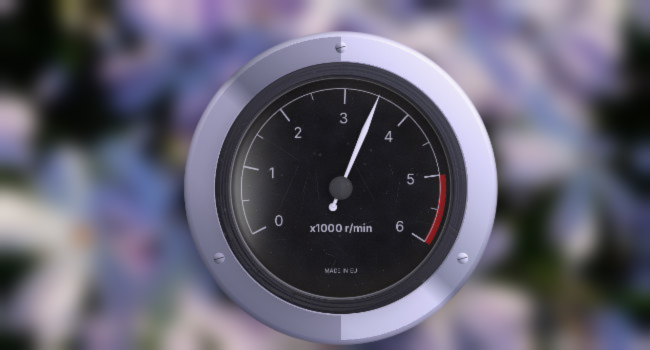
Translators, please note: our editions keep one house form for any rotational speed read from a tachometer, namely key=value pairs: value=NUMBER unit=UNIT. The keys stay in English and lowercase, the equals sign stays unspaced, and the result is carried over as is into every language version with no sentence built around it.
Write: value=3500 unit=rpm
